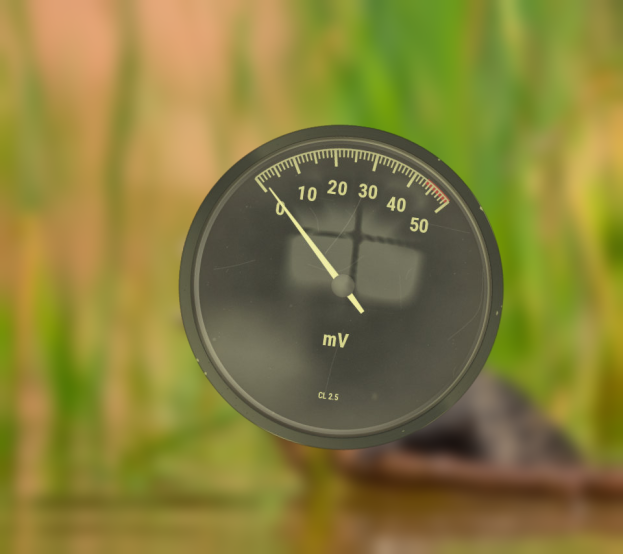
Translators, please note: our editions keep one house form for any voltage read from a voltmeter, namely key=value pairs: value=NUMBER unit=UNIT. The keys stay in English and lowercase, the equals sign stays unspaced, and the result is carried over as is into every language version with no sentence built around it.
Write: value=1 unit=mV
